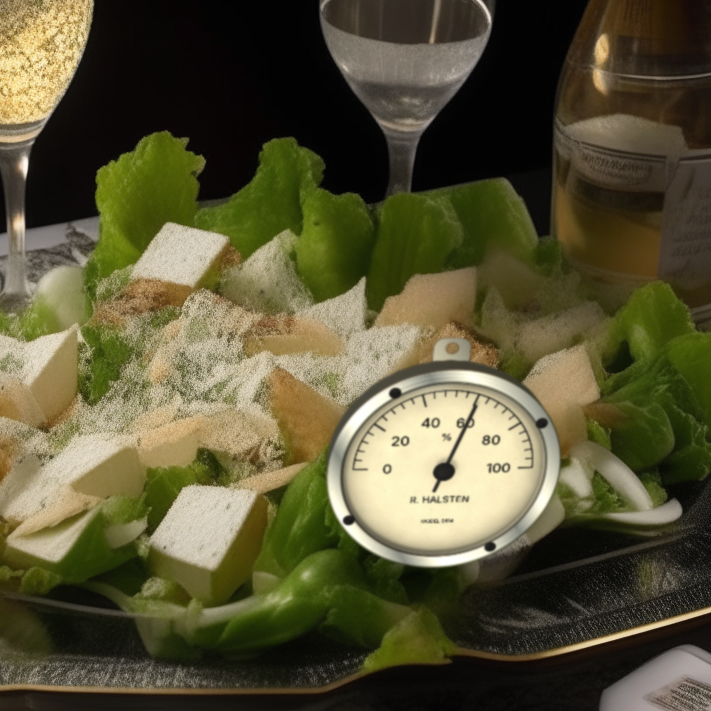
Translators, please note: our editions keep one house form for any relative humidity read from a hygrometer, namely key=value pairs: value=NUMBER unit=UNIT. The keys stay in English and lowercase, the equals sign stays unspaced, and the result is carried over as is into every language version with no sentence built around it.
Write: value=60 unit=%
